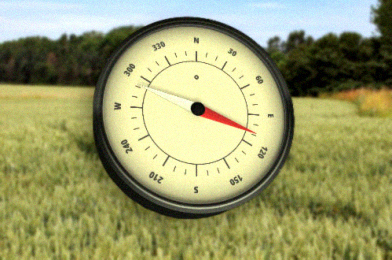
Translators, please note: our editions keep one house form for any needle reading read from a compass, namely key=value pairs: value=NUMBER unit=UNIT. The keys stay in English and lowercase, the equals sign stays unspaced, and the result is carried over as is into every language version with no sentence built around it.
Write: value=110 unit=°
